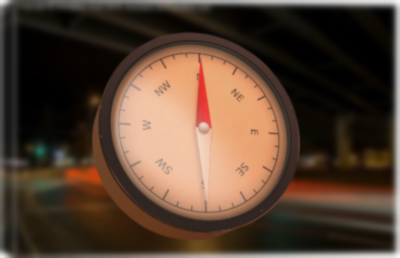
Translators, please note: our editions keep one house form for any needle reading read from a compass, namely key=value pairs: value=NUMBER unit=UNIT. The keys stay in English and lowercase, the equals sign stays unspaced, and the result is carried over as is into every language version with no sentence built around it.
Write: value=0 unit=°
